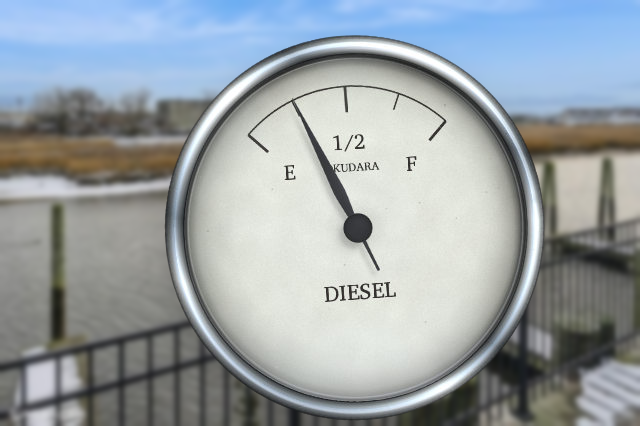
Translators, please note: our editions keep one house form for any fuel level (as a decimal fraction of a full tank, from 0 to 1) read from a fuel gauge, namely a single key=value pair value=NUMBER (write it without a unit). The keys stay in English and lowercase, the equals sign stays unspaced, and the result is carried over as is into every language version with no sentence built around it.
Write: value=0.25
